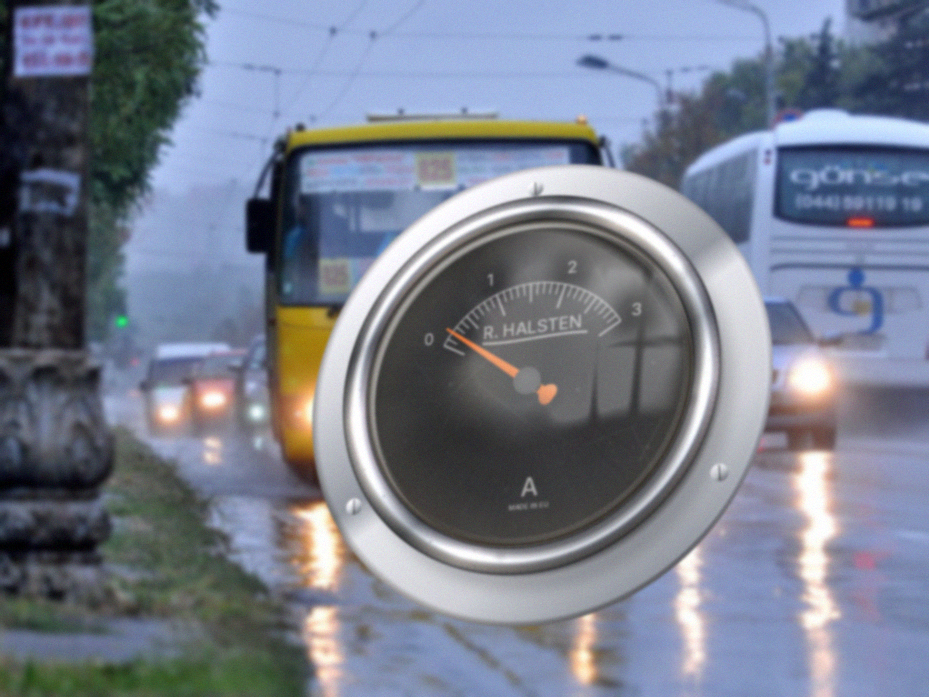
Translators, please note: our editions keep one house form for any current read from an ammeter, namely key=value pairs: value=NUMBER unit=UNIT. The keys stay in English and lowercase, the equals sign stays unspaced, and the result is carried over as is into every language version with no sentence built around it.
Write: value=0.2 unit=A
